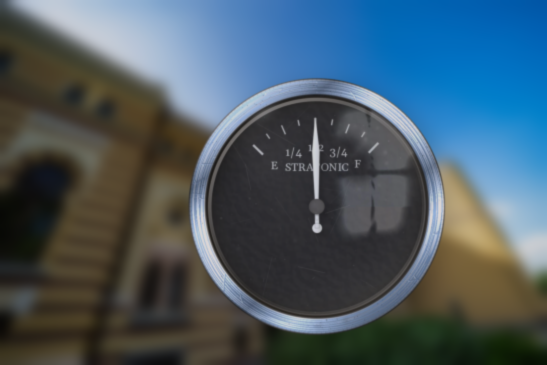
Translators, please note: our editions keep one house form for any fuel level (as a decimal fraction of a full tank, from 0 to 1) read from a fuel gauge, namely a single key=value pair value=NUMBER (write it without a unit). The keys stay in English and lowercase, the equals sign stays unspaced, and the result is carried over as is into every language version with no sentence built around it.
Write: value=0.5
